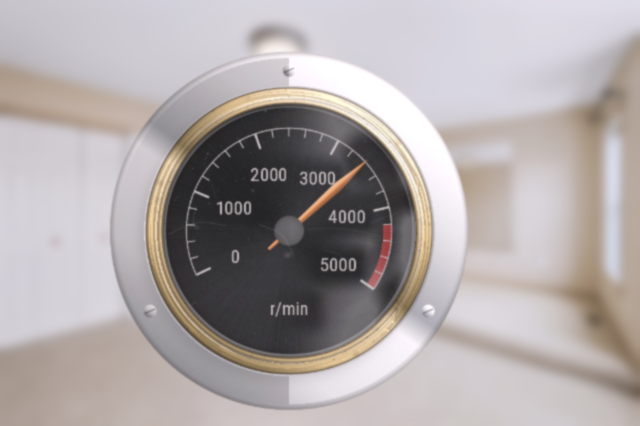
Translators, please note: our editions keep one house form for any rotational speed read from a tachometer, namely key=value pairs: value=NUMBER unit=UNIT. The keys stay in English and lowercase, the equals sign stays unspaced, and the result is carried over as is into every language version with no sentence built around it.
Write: value=3400 unit=rpm
